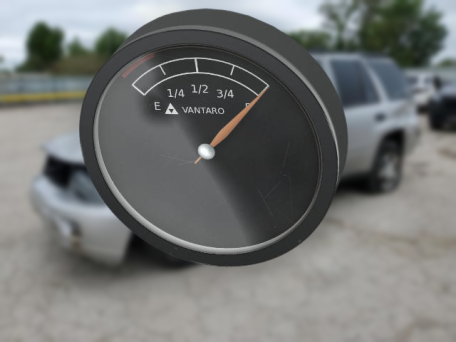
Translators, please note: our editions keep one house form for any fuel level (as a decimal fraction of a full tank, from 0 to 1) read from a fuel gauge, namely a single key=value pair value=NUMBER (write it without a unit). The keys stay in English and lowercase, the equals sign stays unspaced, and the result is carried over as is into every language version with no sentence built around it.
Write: value=1
